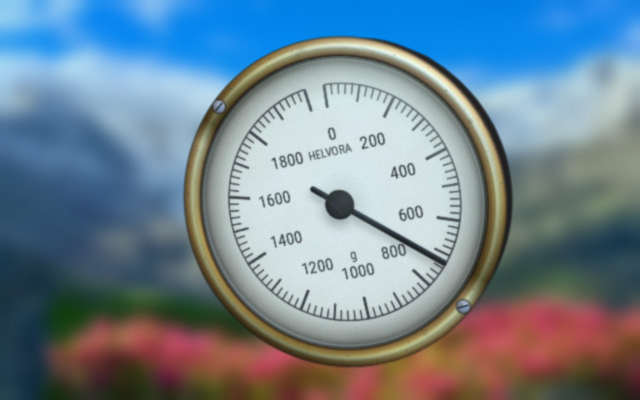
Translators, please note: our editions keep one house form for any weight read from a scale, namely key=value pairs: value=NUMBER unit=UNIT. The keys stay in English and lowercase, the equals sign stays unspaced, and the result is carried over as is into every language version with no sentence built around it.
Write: value=720 unit=g
